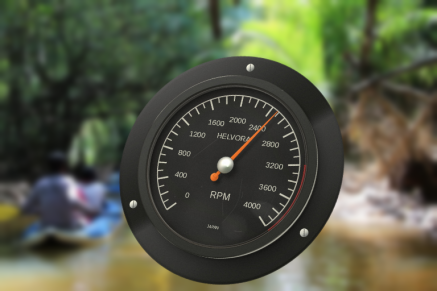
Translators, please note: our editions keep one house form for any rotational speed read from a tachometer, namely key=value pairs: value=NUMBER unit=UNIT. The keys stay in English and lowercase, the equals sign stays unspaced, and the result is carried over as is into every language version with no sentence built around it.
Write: value=2500 unit=rpm
